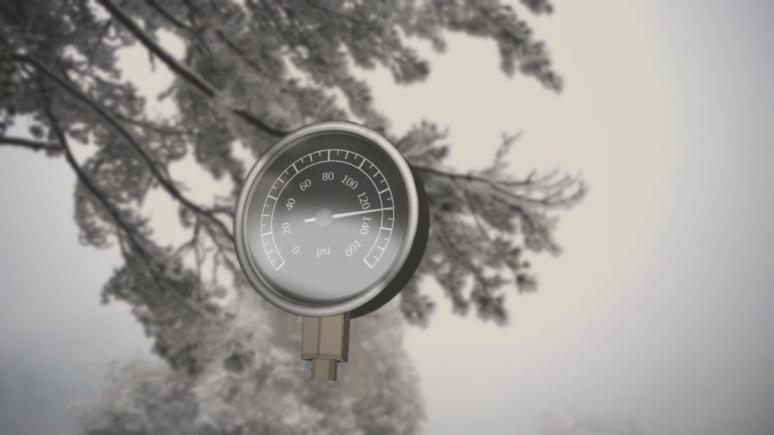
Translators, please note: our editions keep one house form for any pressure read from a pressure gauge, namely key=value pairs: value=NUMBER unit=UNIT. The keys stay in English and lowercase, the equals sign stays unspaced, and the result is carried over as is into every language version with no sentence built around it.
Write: value=130 unit=psi
